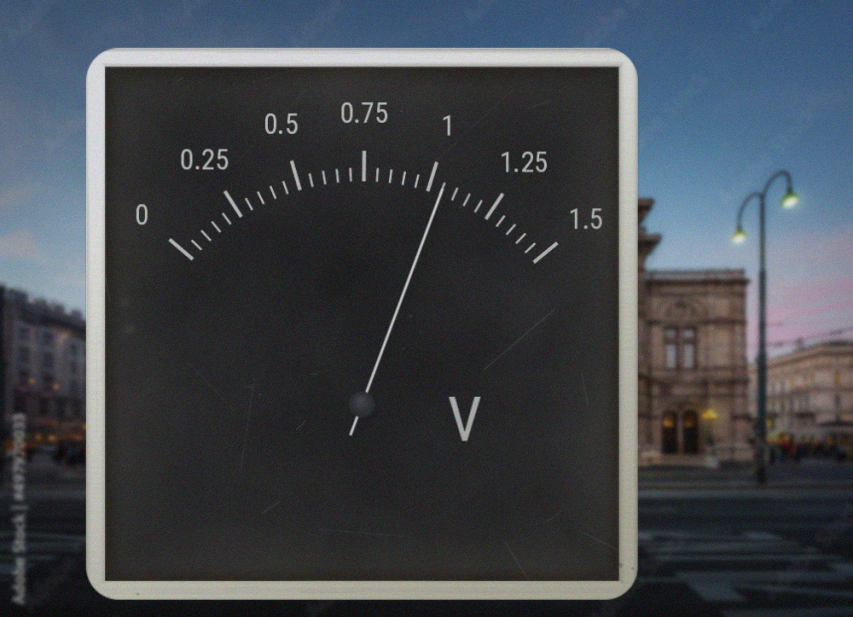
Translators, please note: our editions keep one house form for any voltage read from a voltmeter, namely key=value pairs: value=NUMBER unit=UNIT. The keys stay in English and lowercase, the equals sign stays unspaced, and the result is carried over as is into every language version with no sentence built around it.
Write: value=1.05 unit=V
